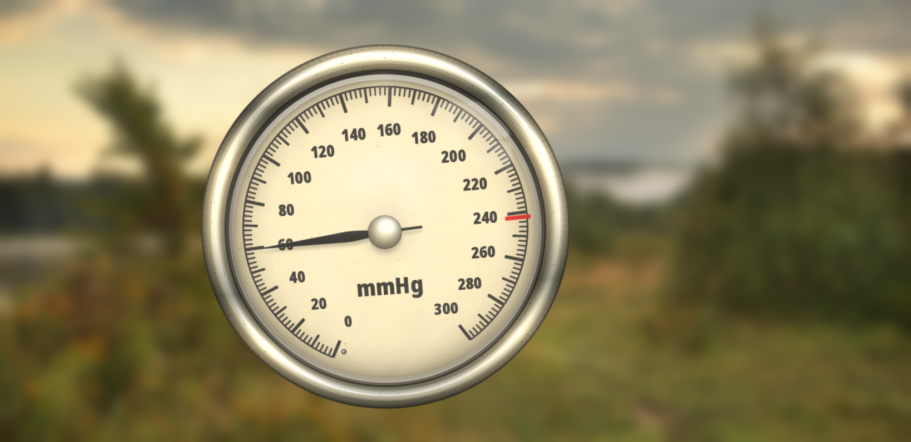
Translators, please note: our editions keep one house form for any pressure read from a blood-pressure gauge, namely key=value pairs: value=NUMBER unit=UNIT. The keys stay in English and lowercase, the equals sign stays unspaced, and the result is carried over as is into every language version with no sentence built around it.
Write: value=60 unit=mmHg
